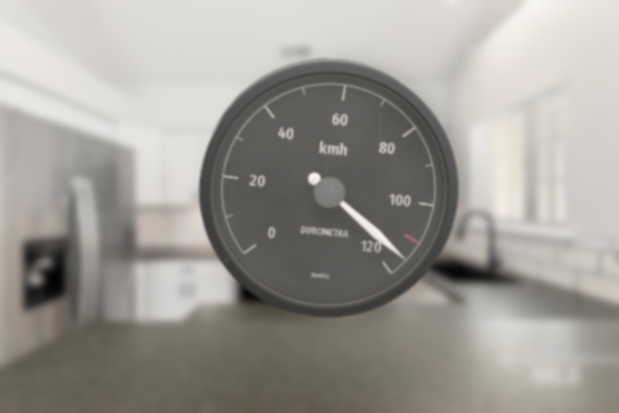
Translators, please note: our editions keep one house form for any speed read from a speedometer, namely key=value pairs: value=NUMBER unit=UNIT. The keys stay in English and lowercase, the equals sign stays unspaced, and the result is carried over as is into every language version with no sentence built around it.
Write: value=115 unit=km/h
